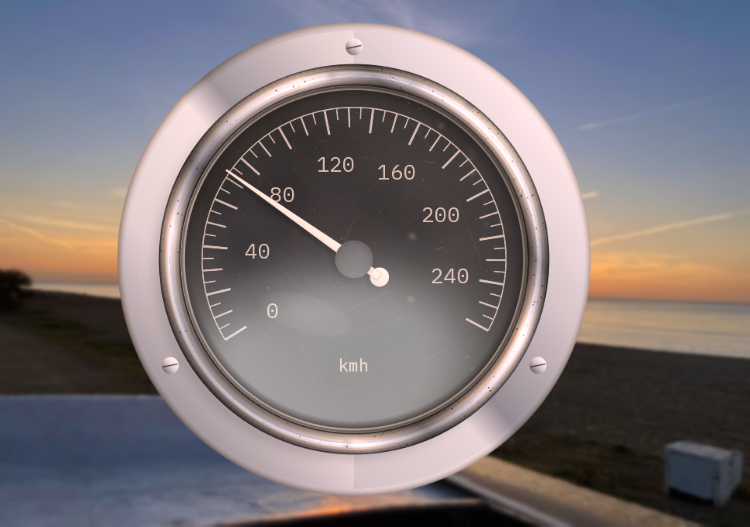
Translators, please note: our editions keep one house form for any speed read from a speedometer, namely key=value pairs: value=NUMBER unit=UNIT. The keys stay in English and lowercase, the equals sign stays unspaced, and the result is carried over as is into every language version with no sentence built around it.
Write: value=72.5 unit=km/h
